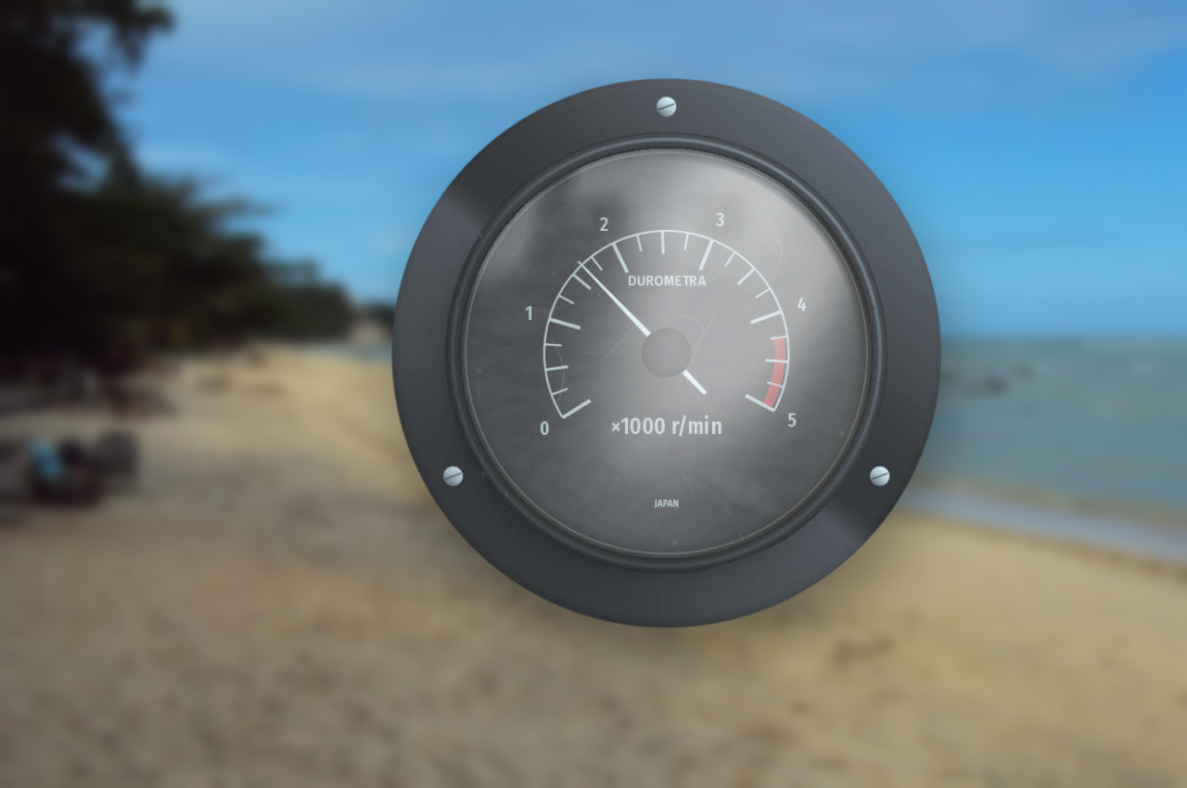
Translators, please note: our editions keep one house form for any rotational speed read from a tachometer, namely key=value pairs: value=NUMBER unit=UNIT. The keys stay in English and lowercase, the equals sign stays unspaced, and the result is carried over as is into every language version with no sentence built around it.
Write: value=1625 unit=rpm
